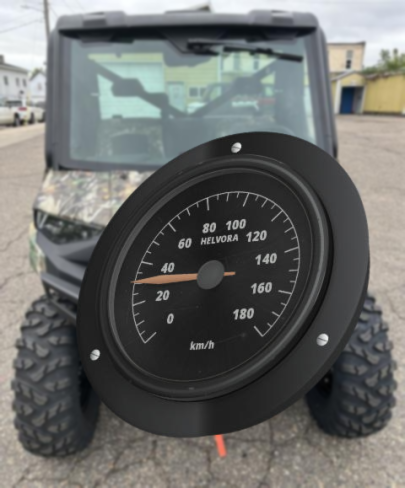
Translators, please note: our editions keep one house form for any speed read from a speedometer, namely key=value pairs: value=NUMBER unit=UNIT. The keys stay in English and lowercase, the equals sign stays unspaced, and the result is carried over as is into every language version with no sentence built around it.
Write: value=30 unit=km/h
